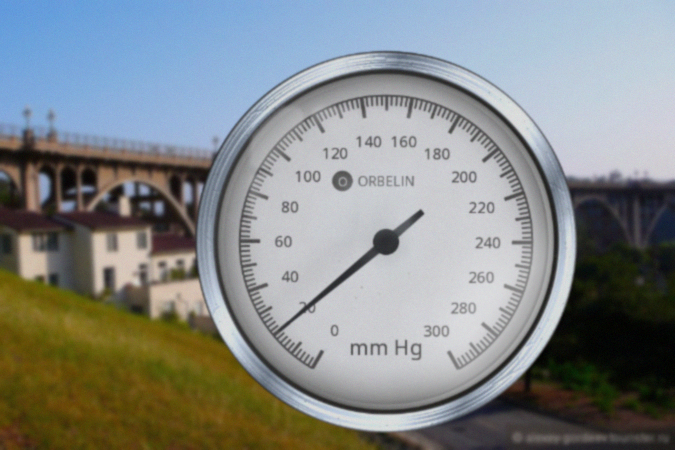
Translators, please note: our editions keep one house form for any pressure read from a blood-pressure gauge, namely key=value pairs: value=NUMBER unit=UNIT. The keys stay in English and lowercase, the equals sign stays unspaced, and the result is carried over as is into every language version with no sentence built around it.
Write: value=20 unit=mmHg
